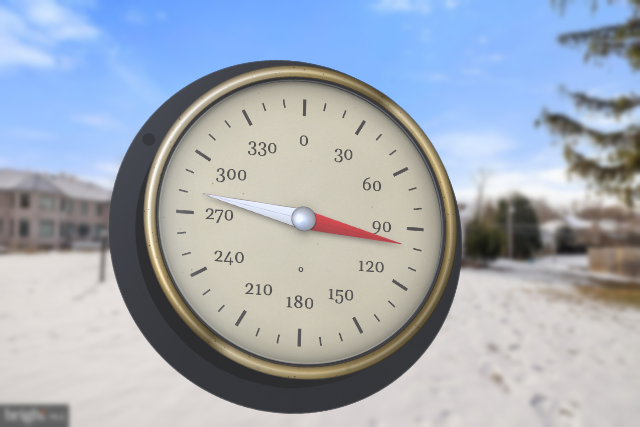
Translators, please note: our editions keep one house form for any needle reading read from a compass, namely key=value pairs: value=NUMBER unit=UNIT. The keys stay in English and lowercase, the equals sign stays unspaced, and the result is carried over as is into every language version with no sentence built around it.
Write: value=100 unit=°
